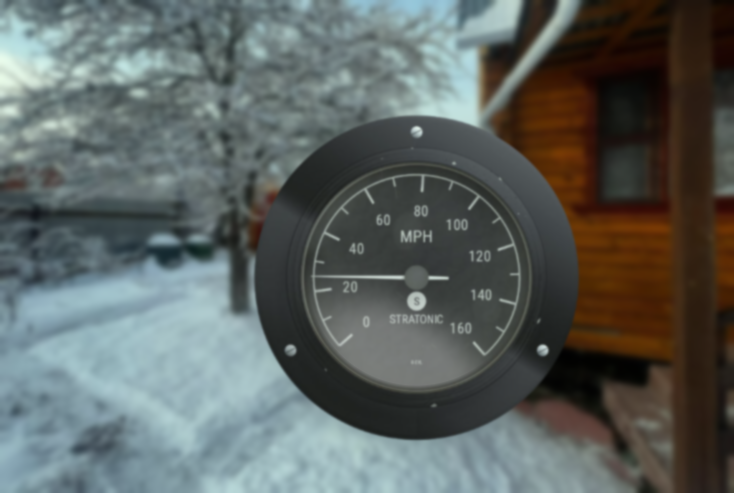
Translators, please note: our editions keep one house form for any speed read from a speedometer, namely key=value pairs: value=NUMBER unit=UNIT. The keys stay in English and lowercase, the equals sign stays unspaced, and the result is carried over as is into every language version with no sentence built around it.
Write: value=25 unit=mph
